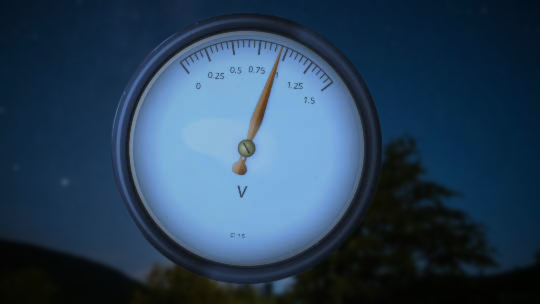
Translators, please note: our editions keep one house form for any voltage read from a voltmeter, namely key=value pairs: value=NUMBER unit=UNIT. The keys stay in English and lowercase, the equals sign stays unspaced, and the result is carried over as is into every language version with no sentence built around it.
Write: value=0.95 unit=V
